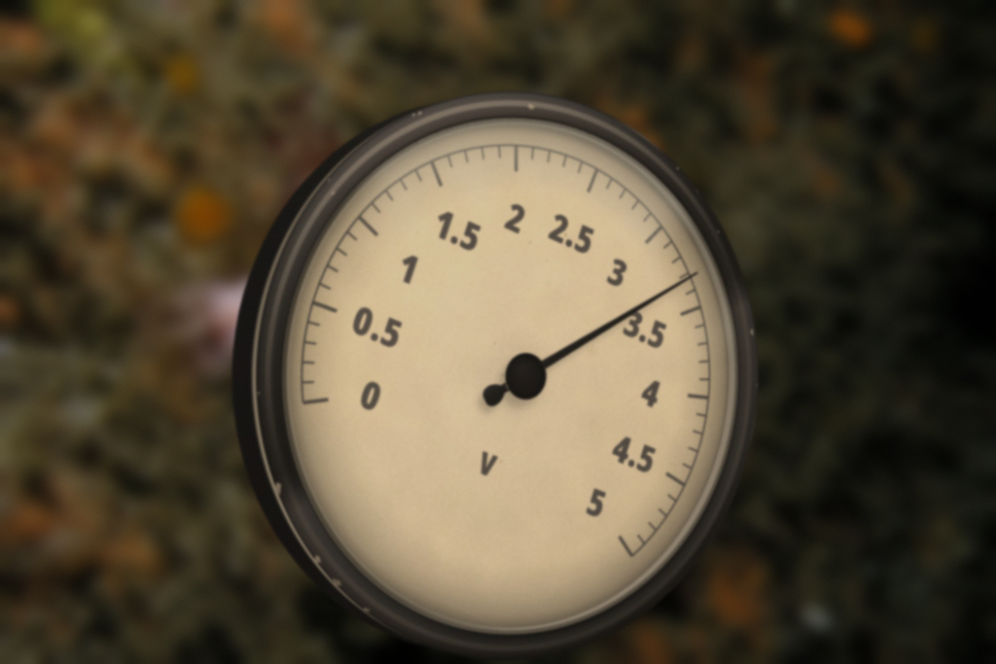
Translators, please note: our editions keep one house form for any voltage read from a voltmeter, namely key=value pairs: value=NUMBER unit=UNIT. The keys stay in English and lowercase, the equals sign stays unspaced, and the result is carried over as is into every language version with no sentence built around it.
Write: value=3.3 unit=V
